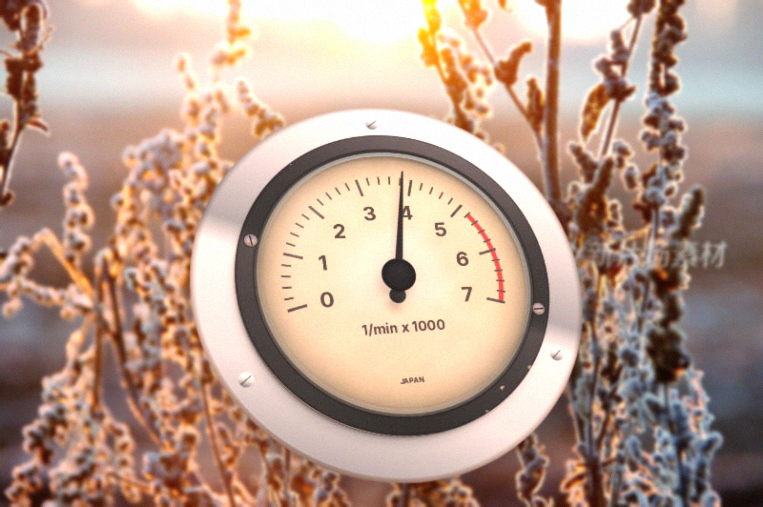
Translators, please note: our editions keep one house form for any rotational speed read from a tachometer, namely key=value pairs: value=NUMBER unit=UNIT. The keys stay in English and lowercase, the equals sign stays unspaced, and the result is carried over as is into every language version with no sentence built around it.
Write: value=3800 unit=rpm
